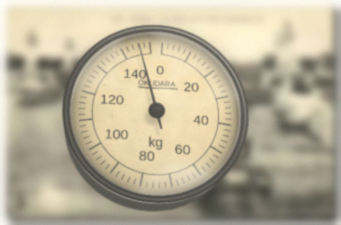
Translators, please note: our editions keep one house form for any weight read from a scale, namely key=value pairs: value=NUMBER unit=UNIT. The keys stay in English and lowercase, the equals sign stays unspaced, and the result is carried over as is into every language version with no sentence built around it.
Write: value=146 unit=kg
